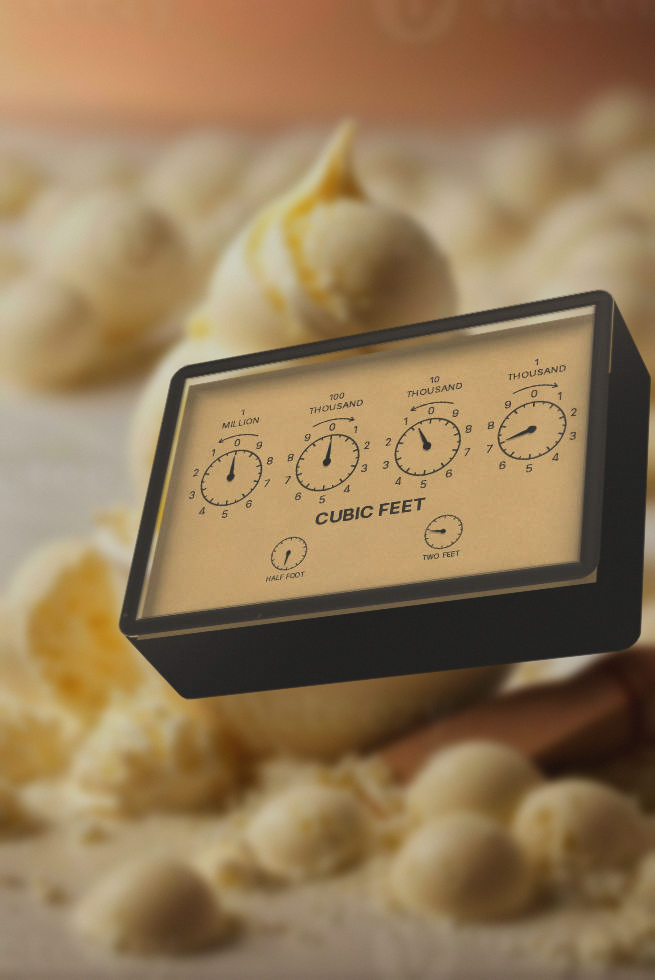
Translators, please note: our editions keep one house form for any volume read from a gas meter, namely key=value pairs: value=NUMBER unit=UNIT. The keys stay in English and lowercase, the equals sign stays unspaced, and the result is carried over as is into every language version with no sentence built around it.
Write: value=700 unit=ft³
